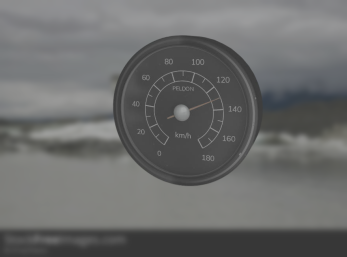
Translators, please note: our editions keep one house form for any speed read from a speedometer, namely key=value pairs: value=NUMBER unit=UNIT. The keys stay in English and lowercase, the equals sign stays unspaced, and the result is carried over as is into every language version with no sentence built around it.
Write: value=130 unit=km/h
